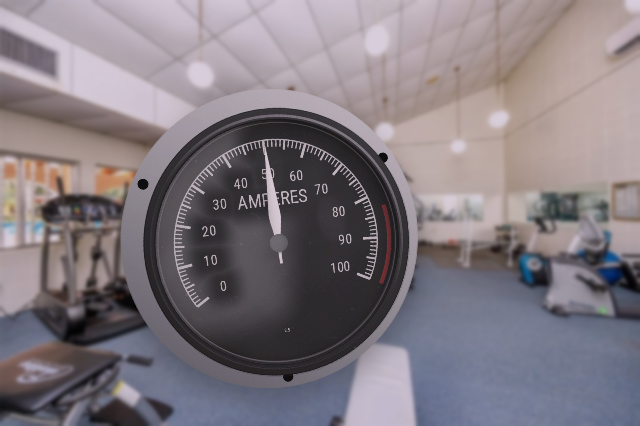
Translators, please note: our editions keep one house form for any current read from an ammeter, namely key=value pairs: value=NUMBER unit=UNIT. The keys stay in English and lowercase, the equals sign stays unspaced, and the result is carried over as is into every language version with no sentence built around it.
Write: value=50 unit=A
